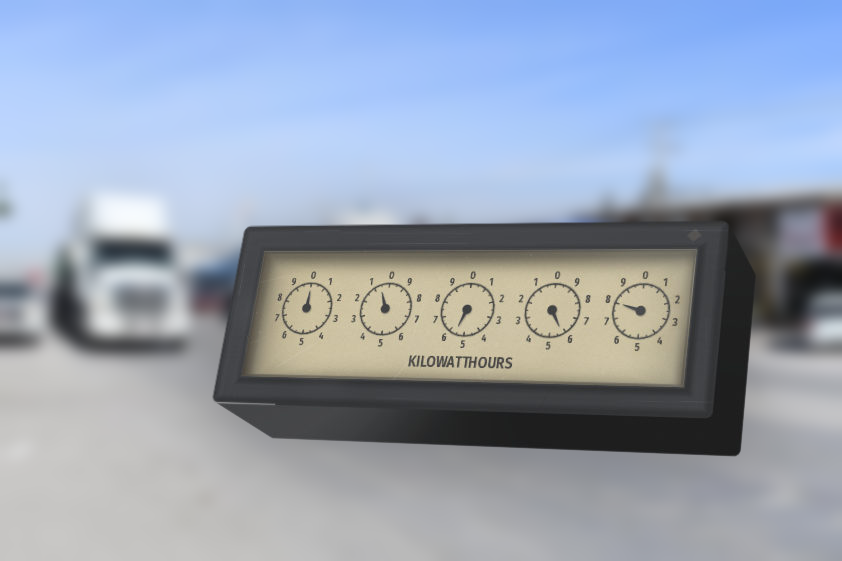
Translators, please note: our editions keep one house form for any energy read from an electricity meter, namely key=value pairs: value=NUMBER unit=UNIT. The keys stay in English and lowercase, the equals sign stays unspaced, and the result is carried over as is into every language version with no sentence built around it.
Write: value=558 unit=kWh
